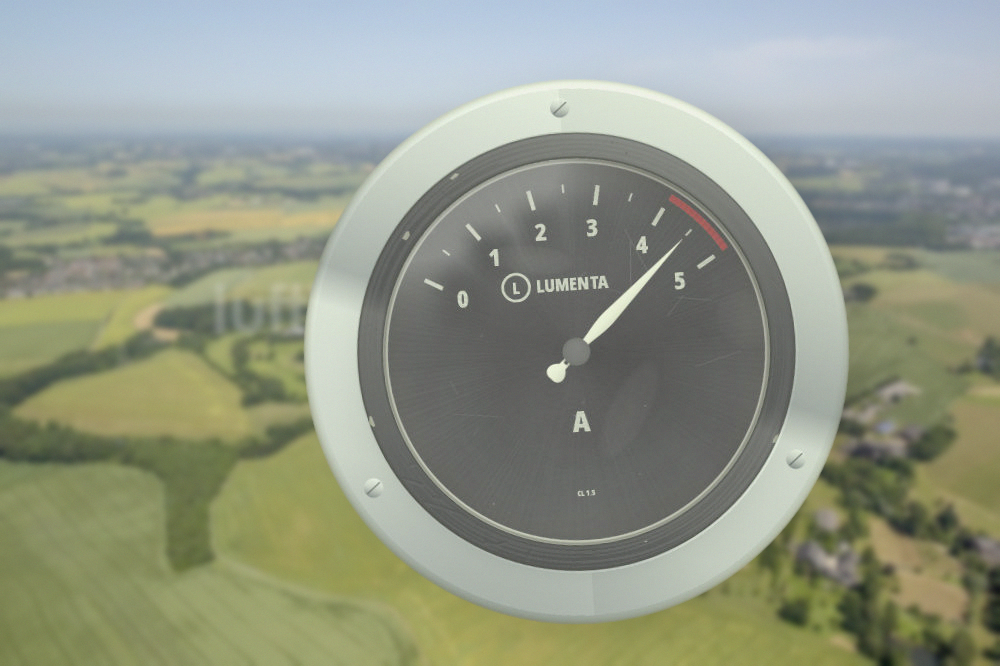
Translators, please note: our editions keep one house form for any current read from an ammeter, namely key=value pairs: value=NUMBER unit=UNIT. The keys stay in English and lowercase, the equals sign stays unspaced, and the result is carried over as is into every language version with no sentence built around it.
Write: value=4.5 unit=A
